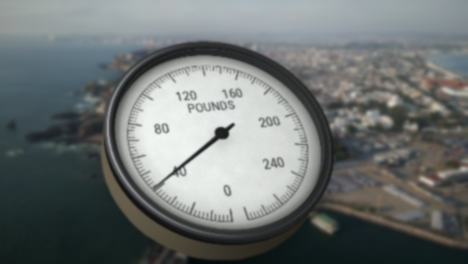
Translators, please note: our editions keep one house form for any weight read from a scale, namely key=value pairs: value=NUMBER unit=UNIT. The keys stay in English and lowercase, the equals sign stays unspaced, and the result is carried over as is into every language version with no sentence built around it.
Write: value=40 unit=lb
